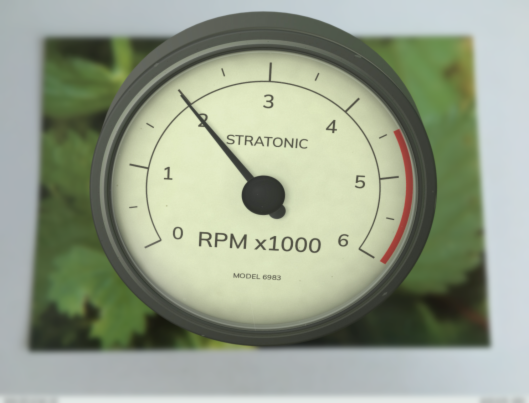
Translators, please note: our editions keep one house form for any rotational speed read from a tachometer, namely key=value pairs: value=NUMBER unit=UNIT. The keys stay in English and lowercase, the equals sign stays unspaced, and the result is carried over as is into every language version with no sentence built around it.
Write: value=2000 unit=rpm
